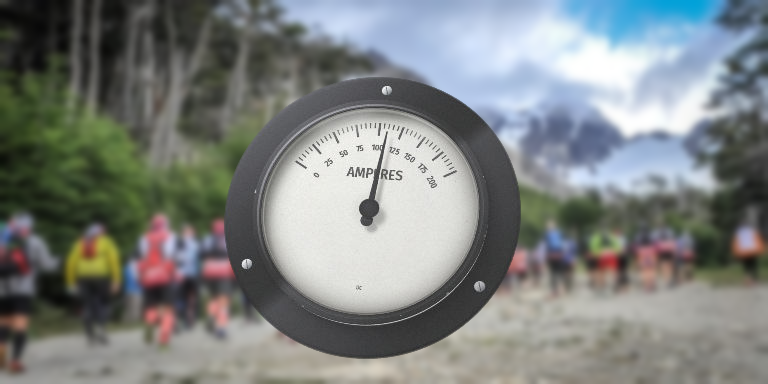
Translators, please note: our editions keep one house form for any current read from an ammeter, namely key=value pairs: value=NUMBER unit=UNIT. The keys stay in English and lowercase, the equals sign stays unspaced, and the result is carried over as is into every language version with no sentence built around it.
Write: value=110 unit=A
